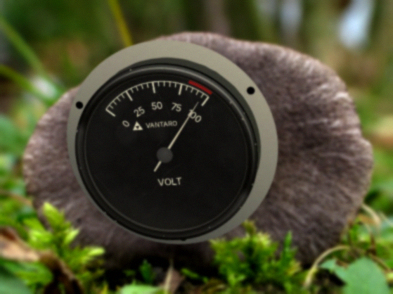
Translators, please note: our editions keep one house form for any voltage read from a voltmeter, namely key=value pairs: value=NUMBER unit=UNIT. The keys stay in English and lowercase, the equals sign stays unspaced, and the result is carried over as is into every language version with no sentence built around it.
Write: value=95 unit=V
